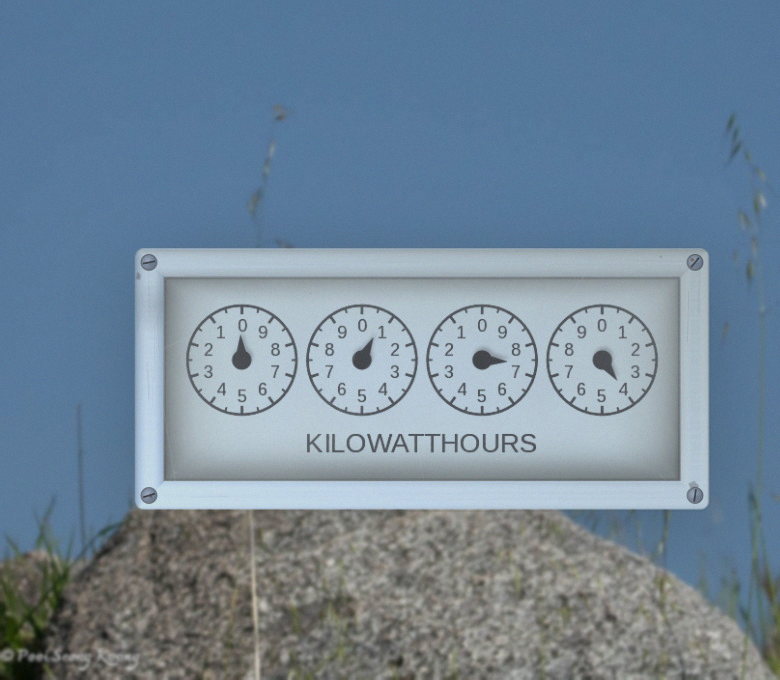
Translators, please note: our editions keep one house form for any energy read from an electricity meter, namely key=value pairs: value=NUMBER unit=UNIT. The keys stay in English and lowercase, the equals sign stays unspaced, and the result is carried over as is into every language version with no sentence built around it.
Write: value=74 unit=kWh
